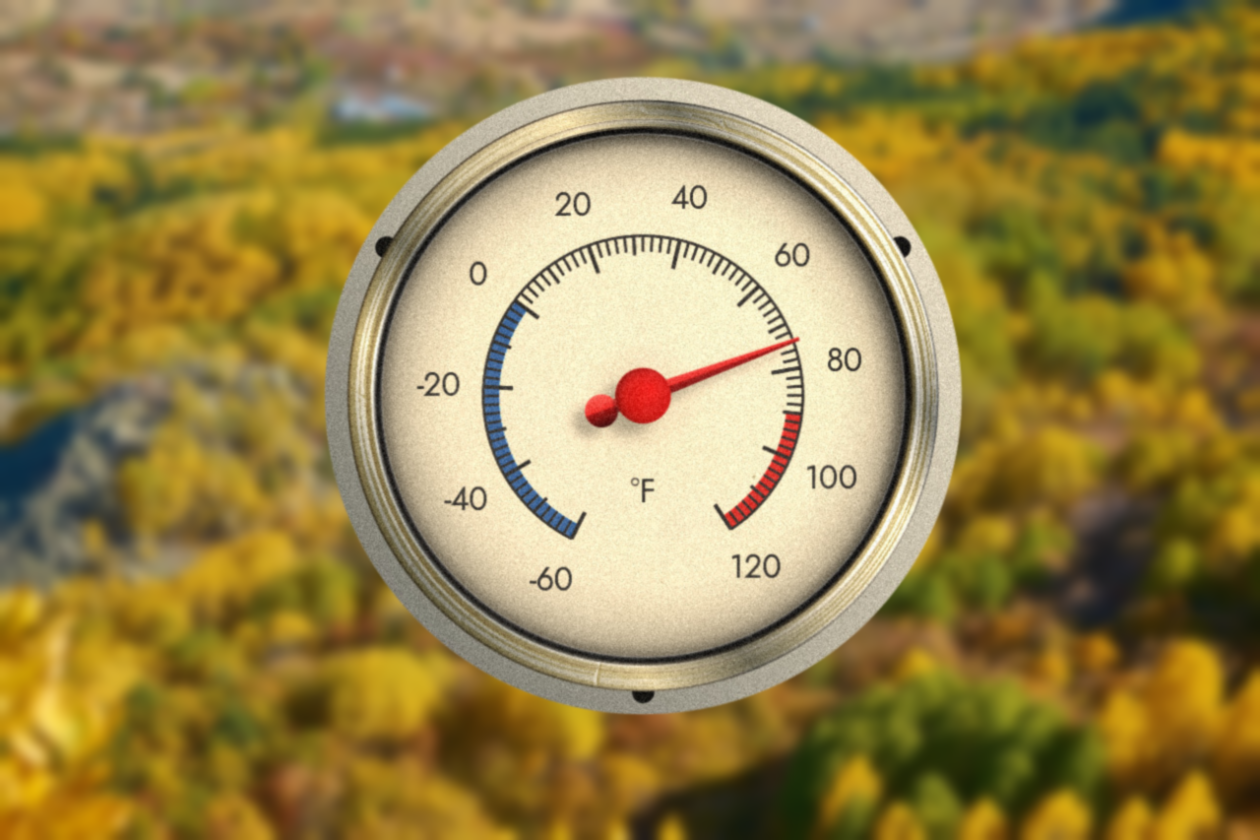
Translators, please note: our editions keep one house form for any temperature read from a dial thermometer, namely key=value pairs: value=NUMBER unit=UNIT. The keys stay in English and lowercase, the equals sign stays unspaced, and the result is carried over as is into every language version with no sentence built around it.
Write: value=74 unit=°F
